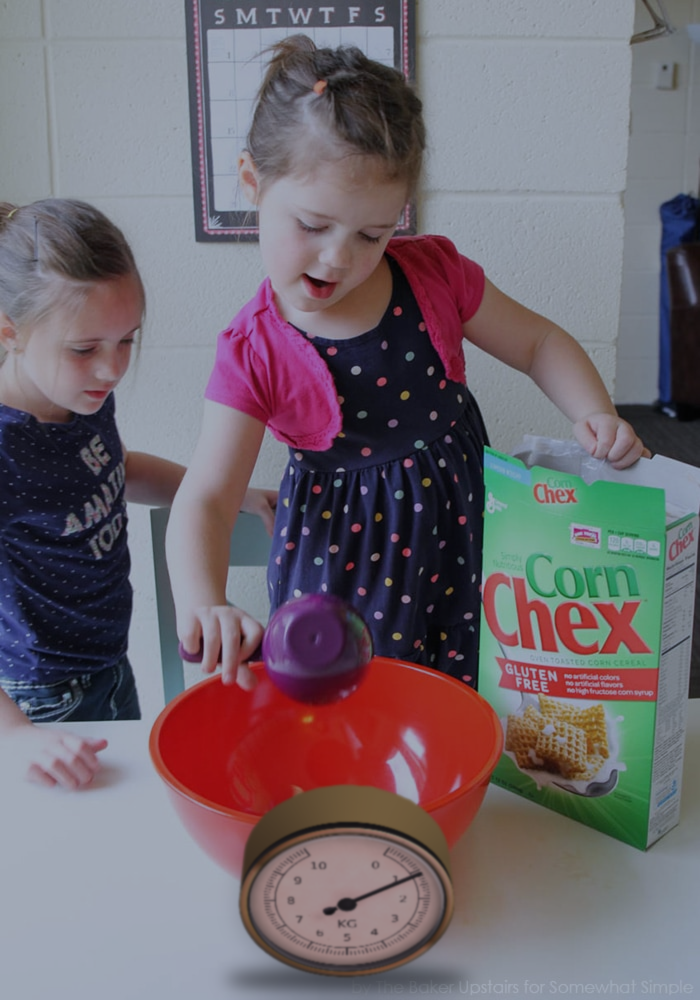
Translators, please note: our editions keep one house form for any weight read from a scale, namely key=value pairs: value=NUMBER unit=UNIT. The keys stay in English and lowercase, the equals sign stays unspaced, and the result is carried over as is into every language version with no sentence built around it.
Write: value=1 unit=kg
